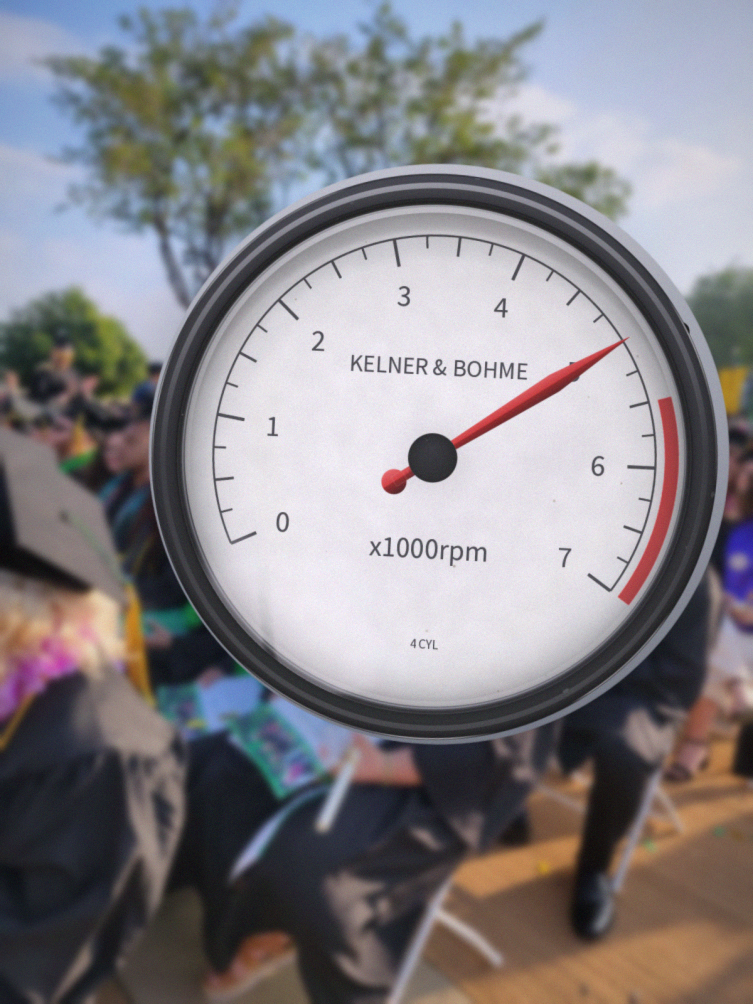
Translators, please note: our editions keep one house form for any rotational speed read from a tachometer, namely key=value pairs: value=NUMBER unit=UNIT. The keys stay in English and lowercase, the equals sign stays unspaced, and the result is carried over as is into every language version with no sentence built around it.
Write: value=5000 unit=rpm
